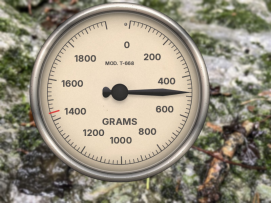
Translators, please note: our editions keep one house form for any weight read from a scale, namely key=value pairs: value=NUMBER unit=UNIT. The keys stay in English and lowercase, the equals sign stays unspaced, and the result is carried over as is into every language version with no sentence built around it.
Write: value=480 unit=g
